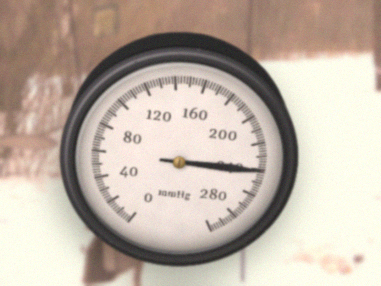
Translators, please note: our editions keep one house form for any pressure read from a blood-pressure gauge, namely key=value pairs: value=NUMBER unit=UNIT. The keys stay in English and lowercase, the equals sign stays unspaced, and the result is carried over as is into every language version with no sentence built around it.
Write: value=240 unit=mmHg
